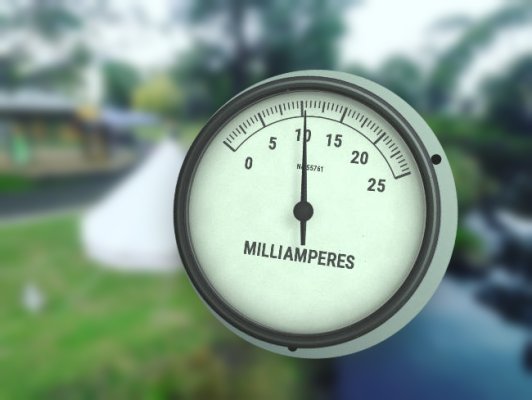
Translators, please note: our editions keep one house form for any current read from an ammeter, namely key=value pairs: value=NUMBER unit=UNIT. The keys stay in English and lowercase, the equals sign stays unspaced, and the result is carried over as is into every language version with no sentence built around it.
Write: value=10.5 unit=mA
